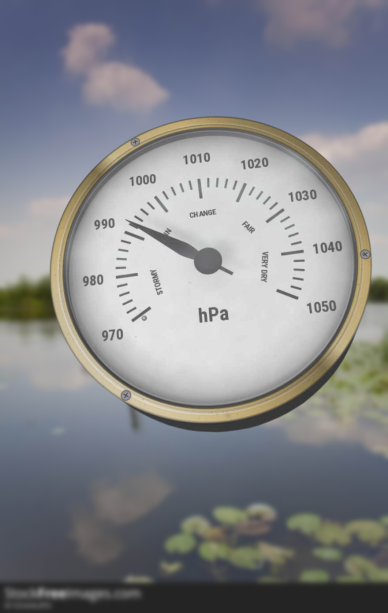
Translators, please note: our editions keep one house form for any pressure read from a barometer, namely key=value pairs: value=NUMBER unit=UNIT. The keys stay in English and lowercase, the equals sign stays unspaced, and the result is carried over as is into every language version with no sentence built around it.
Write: value=992 unit=hPa
